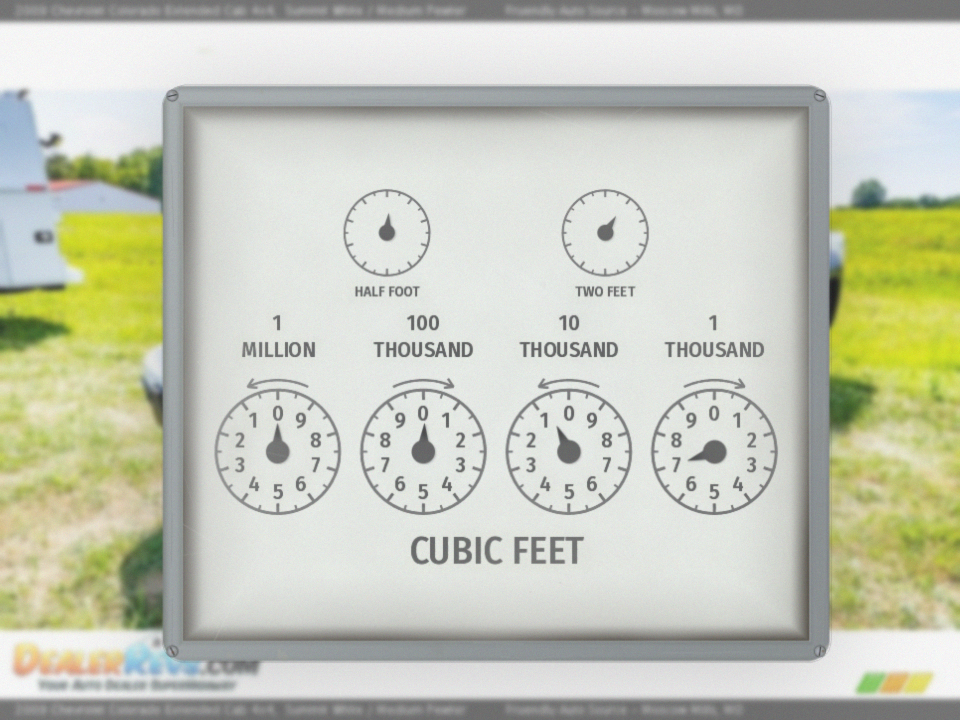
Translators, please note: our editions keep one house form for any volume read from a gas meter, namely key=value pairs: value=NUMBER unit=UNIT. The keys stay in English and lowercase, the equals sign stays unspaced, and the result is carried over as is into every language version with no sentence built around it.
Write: value=700 unit=ft³
